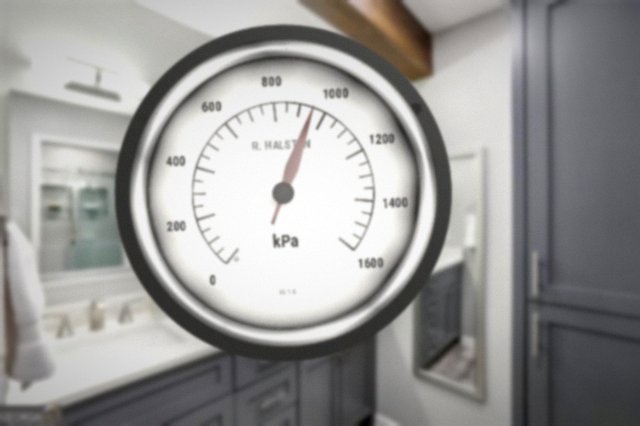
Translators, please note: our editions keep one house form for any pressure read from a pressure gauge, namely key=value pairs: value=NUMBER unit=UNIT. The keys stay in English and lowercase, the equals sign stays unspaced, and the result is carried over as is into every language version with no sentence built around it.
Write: value=950 unit=kPa
